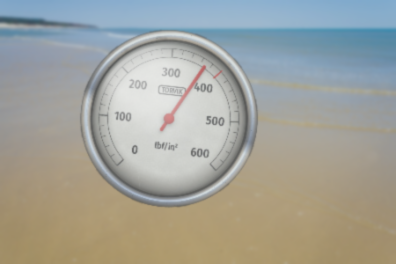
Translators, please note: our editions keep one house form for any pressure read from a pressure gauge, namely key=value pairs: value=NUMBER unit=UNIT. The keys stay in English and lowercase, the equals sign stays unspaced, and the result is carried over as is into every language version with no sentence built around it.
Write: value=370 unit=psi
